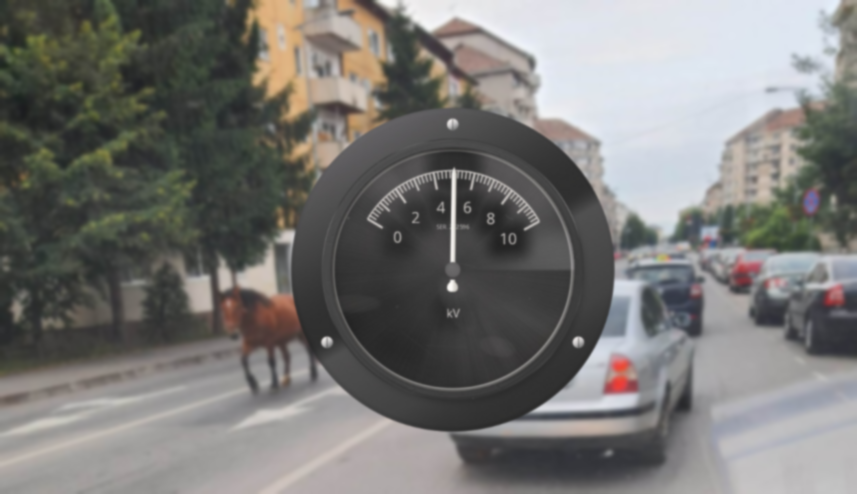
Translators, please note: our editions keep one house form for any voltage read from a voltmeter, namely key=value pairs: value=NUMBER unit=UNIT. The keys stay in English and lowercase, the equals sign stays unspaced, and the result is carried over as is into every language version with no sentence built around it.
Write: value=5 unit=kV
